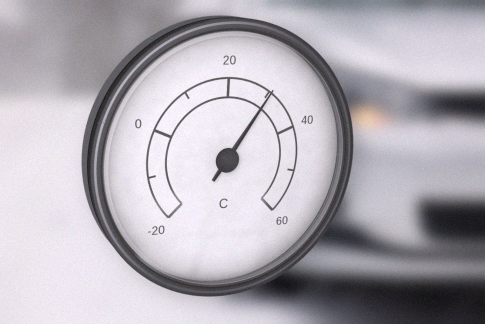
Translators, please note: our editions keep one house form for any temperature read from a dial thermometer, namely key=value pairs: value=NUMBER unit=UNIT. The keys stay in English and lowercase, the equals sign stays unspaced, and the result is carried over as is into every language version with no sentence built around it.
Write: value=30 unit=°C
